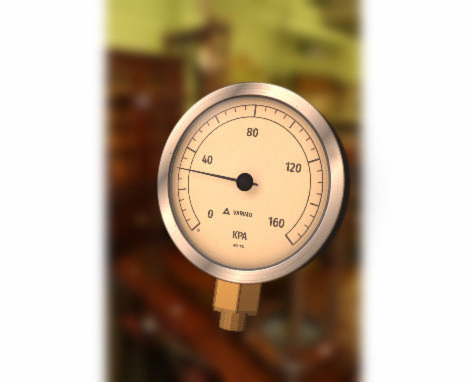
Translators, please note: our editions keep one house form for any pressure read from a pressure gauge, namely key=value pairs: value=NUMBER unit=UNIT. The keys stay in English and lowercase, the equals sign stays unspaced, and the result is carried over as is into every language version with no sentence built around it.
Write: value=30 unit=kPa
